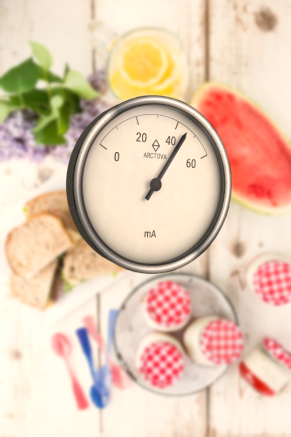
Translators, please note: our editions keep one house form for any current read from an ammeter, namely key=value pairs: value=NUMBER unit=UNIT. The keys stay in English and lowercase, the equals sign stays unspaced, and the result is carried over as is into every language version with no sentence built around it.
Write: value=45 unit=mA
